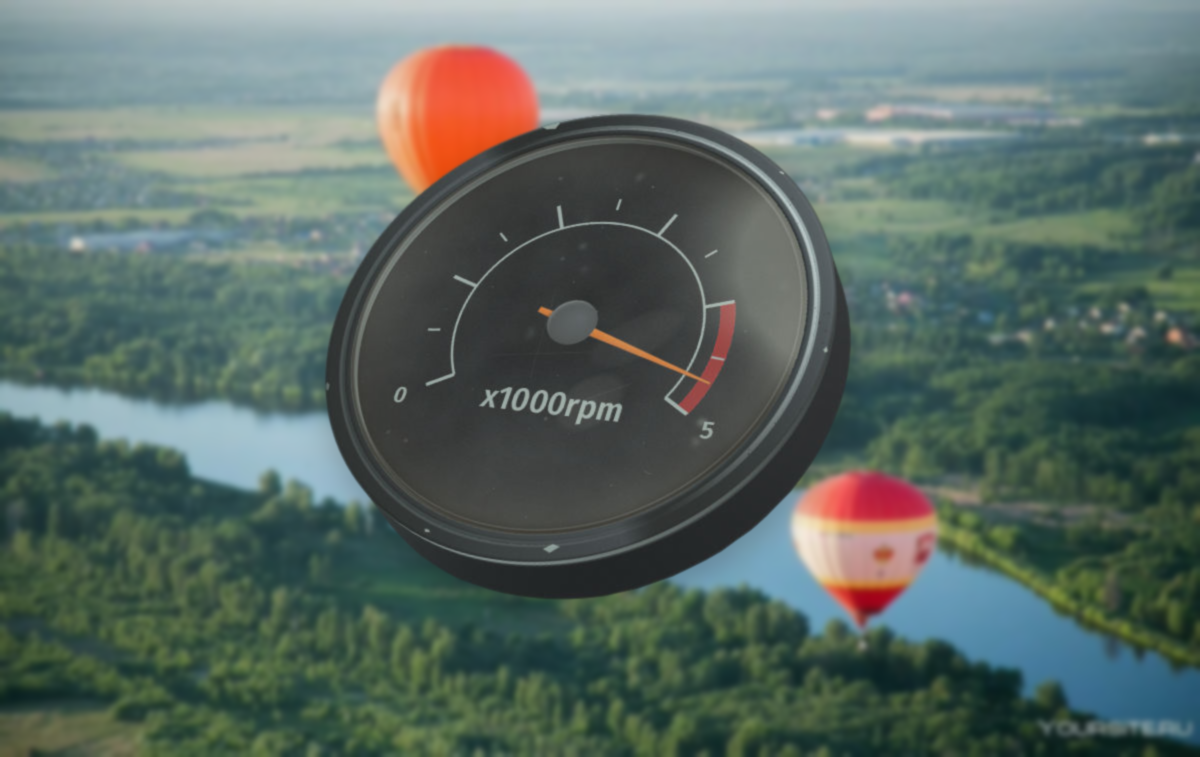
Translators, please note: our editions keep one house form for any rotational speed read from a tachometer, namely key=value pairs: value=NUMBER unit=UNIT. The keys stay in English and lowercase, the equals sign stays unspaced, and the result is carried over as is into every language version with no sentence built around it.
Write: value=4750 unit=rpm
